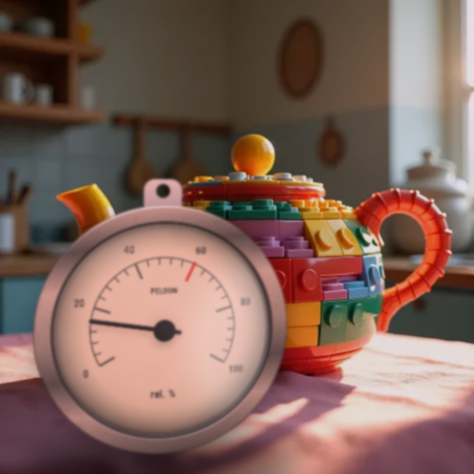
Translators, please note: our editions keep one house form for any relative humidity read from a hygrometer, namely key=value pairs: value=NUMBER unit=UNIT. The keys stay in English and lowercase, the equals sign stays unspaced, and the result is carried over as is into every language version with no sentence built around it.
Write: value=16 unit=%
